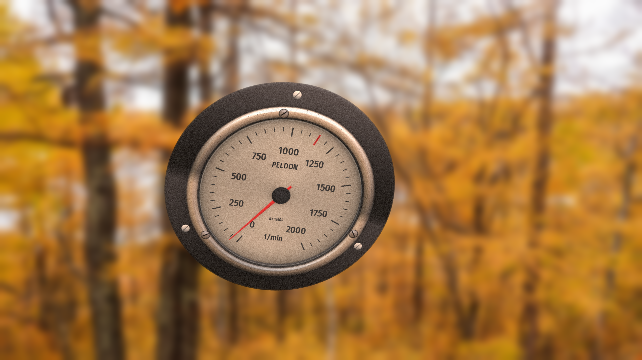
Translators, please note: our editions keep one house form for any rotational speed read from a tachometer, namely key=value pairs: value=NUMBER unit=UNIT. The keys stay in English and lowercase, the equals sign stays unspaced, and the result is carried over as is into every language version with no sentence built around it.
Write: value=50 unit=rpm
